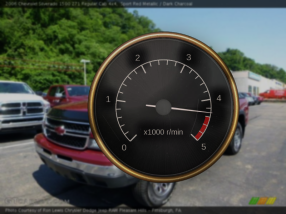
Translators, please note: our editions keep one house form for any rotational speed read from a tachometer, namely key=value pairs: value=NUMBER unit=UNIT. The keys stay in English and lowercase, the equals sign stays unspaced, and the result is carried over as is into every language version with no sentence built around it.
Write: value=4300 unit=rpm
